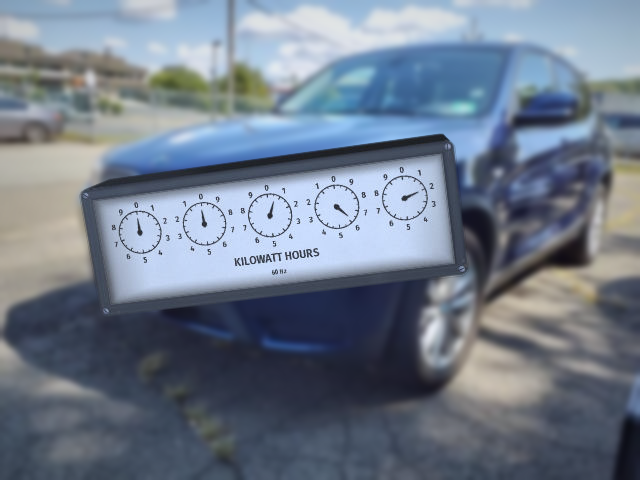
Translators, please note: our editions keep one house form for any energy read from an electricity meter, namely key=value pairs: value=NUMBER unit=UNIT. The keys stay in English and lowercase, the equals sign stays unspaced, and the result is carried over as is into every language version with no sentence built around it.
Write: value=62 unit=kWh
